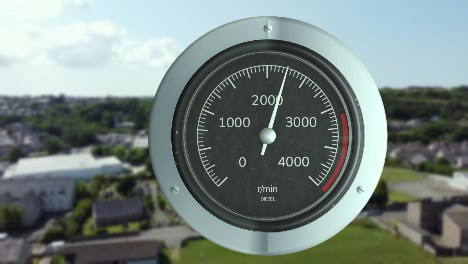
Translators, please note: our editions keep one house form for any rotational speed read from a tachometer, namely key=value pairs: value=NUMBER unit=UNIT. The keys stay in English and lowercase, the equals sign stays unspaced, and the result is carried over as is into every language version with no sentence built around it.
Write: value=2250 unit=rpm
